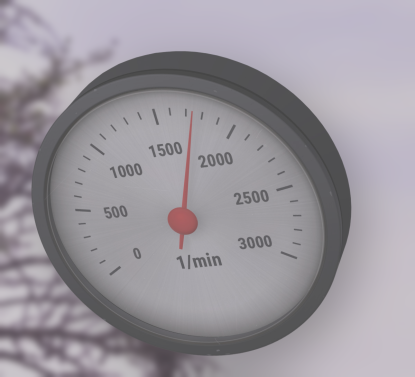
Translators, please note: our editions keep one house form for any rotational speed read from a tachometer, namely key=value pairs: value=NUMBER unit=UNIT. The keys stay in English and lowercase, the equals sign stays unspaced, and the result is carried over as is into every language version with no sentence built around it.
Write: value=1750 unit=rpm
